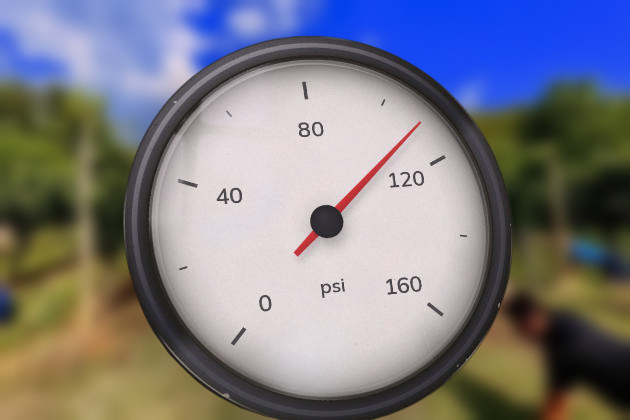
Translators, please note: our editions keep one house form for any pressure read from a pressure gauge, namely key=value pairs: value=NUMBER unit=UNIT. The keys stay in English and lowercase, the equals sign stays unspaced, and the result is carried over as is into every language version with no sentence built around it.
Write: value=110 unit=psi
